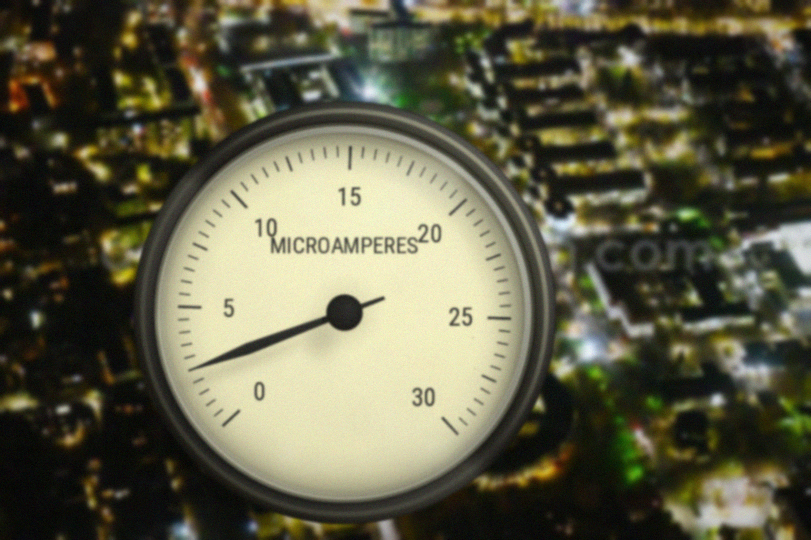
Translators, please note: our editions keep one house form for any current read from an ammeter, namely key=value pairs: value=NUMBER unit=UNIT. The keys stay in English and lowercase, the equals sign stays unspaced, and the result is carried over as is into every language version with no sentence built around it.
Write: value=2.5 unit=µA
